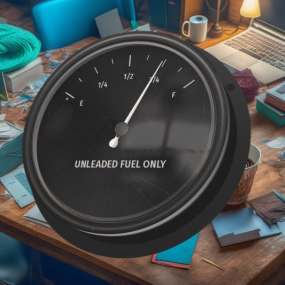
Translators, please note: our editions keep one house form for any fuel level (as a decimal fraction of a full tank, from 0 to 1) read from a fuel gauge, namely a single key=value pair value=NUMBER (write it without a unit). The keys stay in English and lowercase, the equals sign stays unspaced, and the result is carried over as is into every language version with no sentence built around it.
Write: value=0.75
